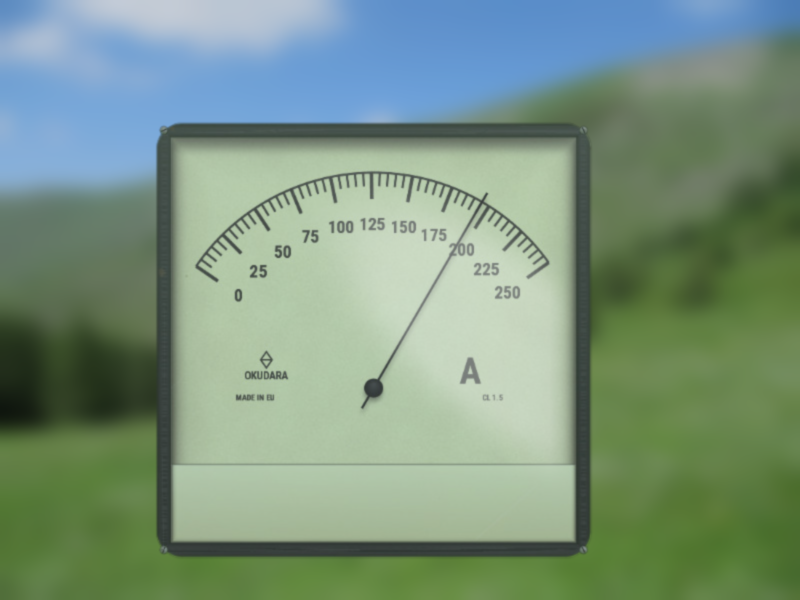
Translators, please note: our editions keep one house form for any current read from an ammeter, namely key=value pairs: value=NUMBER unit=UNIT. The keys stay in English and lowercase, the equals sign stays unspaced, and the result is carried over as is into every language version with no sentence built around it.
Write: value=195 unit=A
